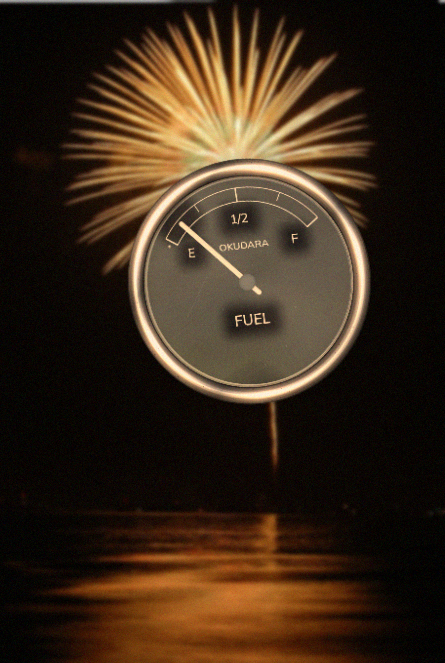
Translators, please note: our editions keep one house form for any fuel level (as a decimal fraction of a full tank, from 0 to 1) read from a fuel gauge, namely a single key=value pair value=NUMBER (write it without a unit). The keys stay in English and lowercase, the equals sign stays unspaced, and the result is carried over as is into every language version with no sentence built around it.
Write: value=0.125
